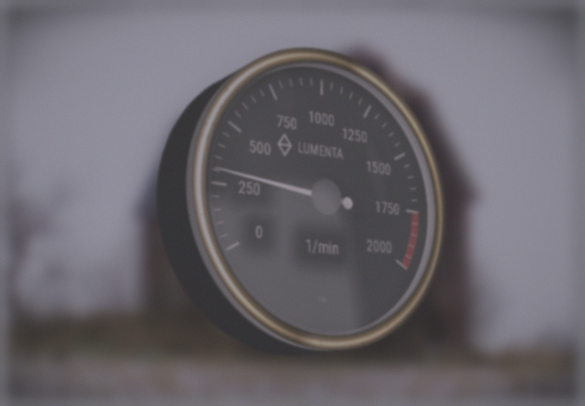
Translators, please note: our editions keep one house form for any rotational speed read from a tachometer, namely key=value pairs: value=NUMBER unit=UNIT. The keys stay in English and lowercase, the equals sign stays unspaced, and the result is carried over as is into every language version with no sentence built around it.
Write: value=300 unit=rpm
